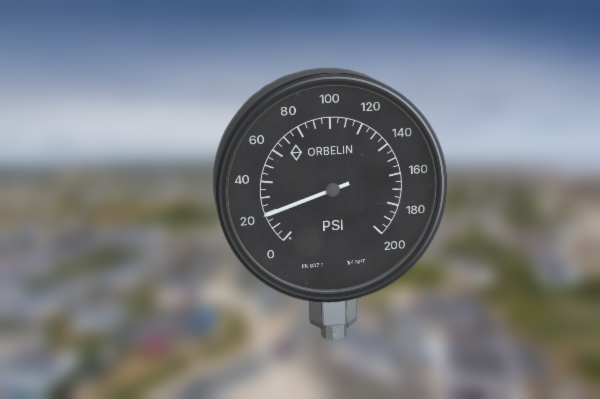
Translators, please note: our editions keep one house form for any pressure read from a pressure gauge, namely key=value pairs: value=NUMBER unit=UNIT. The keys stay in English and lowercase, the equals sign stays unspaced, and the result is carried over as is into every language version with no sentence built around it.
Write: value=20 unit=psi
